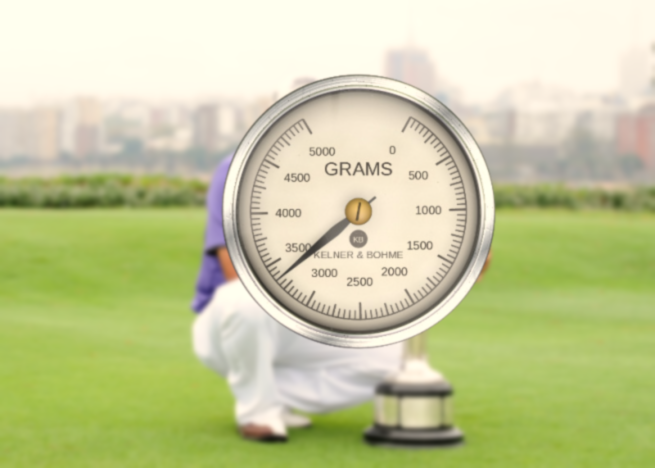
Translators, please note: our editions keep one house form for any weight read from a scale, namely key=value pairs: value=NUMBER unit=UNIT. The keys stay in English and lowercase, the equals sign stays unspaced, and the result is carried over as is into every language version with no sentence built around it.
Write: value=3350 unit=g
